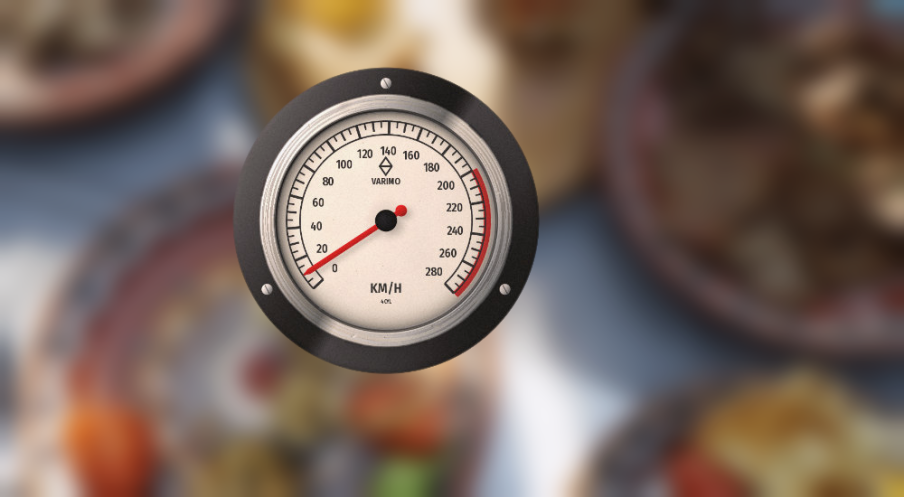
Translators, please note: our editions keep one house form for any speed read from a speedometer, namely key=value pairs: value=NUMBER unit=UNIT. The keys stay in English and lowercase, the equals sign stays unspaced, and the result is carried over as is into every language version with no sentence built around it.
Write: value=10 unit=km/h
